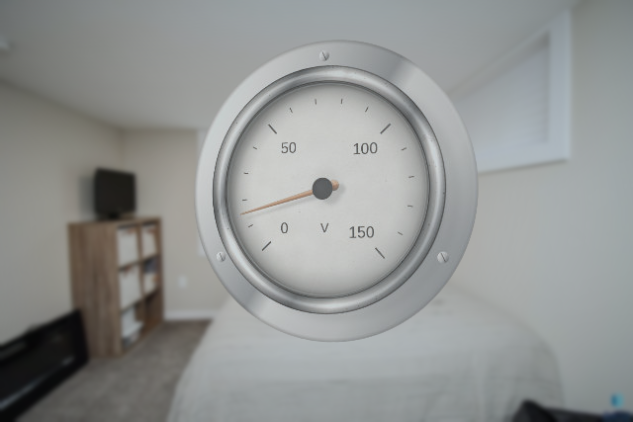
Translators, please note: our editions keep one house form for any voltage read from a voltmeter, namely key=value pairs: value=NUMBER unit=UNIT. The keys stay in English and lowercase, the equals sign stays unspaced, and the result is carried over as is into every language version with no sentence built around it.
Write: value=15 unit=V
